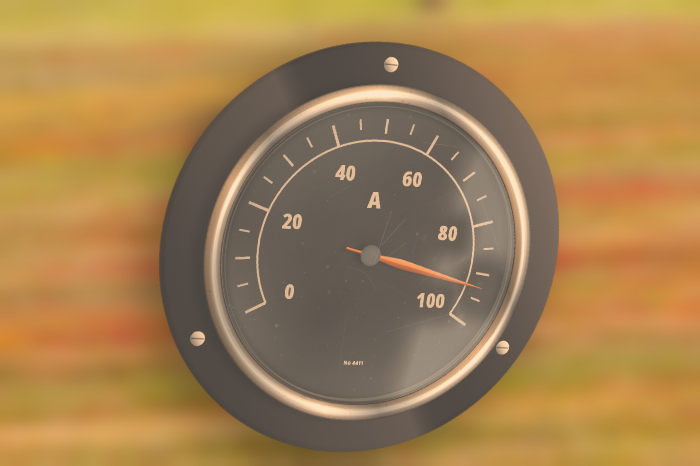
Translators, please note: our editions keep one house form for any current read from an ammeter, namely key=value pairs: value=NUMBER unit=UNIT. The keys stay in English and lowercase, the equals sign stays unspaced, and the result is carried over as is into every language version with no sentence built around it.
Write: value=92.5 unit=A
